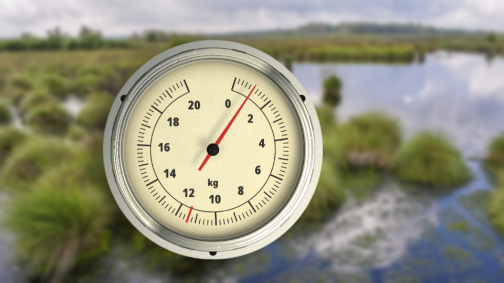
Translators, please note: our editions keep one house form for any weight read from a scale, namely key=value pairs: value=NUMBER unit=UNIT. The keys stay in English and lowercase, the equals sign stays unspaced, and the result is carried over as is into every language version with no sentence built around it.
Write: value=1 unit=kg
